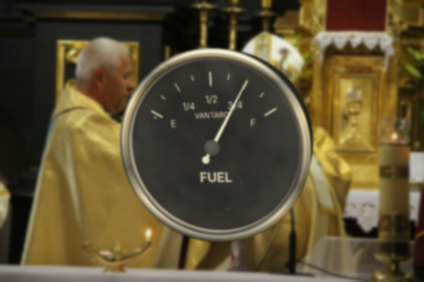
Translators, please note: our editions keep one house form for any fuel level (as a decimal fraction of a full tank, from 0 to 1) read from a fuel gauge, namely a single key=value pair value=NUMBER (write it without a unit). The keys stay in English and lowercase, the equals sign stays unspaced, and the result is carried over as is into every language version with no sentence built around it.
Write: value=0.75
